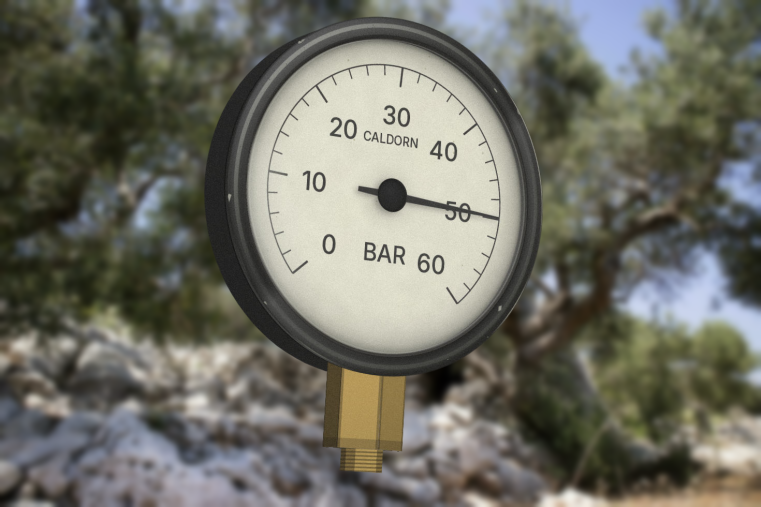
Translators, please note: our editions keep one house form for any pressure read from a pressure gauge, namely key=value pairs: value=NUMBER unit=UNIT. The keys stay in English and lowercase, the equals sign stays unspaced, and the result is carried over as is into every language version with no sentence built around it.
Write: value=50 unit=bar
